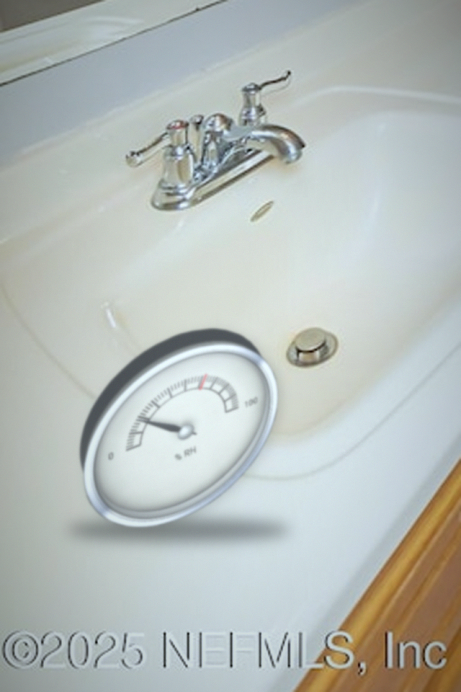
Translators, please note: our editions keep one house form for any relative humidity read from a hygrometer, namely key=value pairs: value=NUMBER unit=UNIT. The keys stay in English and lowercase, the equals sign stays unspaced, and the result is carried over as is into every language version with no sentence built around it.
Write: value=20 unit=%
